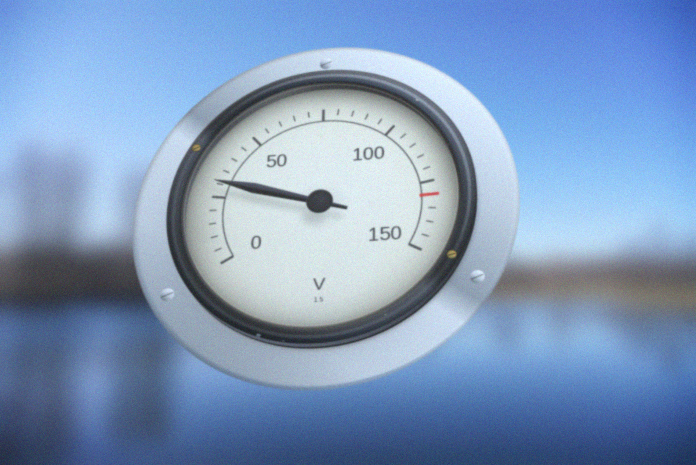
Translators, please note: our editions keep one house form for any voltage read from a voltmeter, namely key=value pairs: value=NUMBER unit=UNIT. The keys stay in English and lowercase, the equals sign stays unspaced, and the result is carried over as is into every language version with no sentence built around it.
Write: value=30 unit=V
